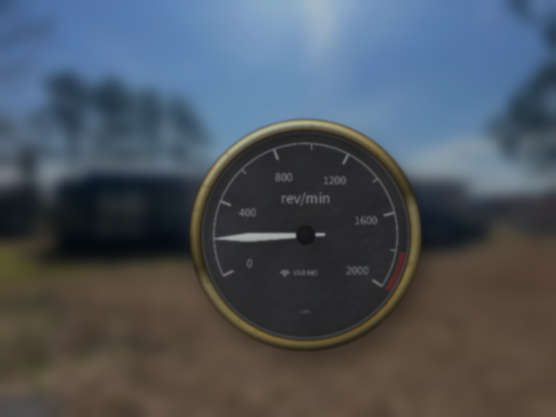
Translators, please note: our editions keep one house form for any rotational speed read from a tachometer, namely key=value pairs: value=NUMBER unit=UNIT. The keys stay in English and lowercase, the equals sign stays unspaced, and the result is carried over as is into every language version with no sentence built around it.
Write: value=200 unit=rpm
